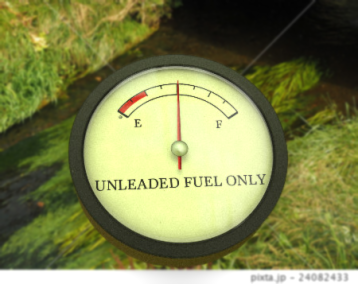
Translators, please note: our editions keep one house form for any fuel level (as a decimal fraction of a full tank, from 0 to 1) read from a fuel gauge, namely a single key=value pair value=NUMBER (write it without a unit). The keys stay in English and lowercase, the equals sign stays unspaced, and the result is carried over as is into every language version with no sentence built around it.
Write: value=0.5
